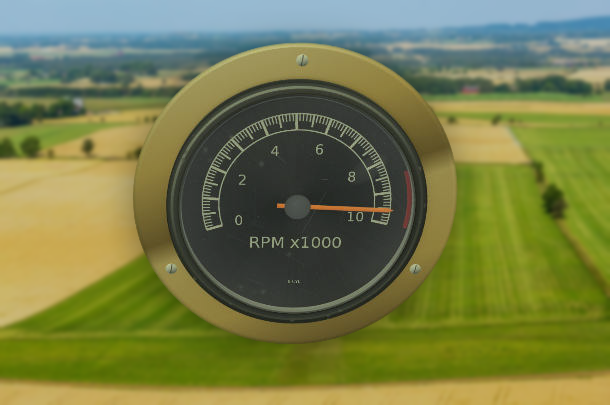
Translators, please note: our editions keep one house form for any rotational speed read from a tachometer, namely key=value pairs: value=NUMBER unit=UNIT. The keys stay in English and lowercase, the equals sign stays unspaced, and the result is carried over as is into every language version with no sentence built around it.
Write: value=9500 unit=rpm
